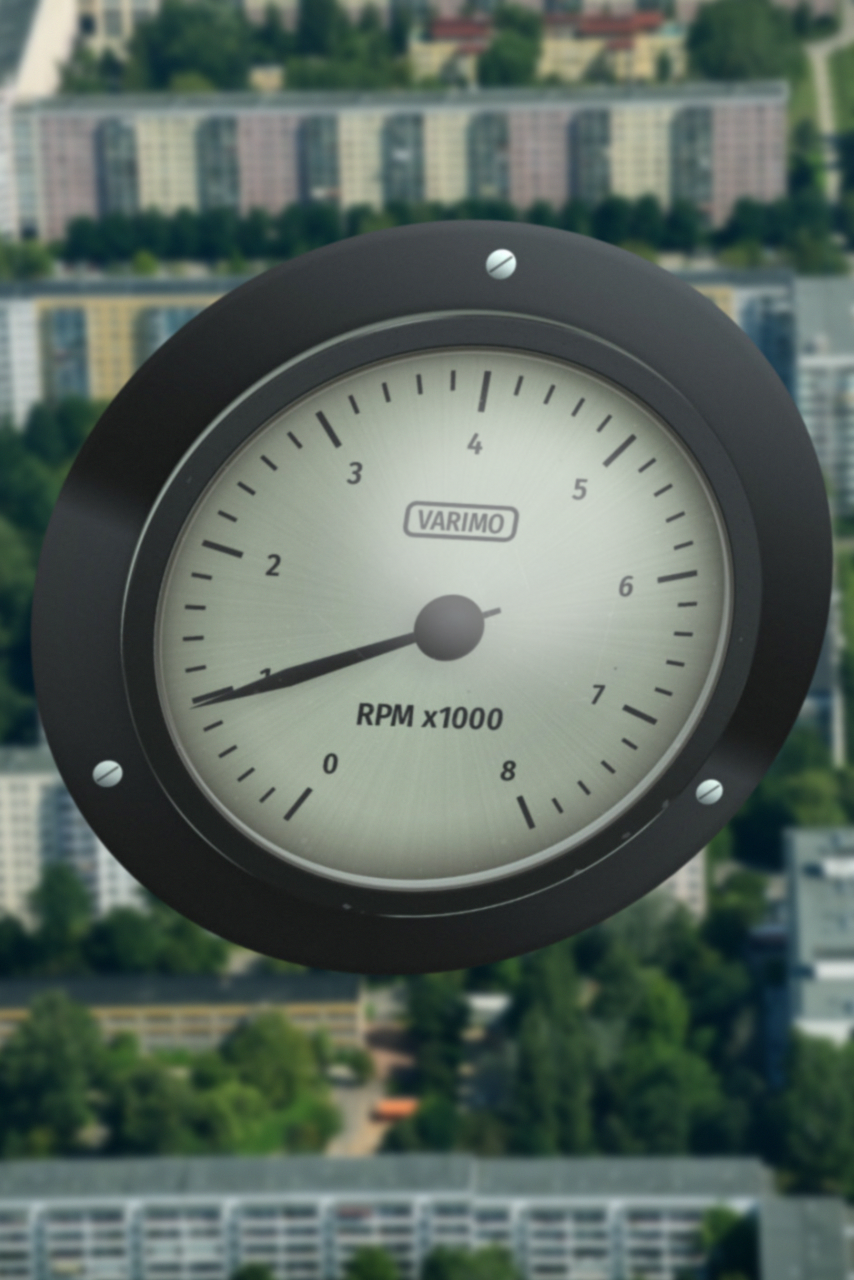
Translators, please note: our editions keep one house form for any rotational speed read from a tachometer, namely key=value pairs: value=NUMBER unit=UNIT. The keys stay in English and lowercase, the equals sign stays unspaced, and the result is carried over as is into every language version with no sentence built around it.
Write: value=1000 unit=rpm
